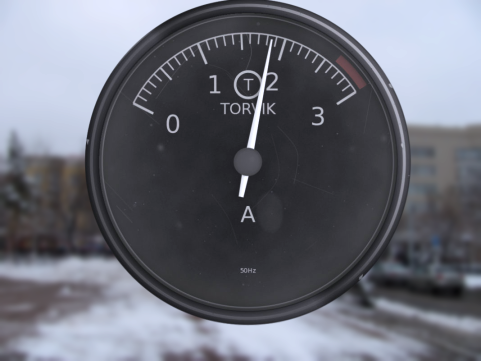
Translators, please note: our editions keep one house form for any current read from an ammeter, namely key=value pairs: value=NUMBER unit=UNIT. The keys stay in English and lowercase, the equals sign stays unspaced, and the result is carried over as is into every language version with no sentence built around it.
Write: value=1.85 unit=A
